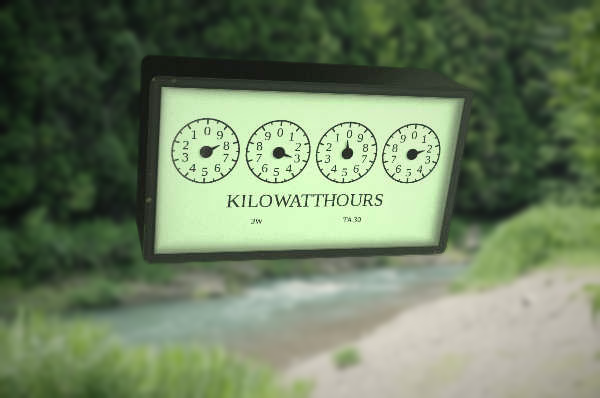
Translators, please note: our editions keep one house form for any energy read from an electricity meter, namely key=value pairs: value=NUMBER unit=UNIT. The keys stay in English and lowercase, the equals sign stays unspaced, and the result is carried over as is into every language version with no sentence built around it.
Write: value=8302 unit=kWh
